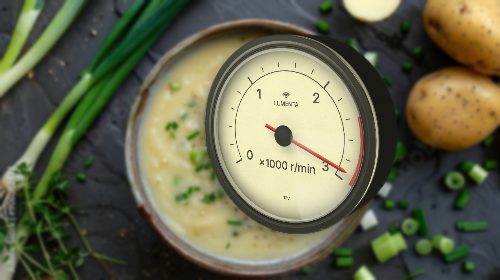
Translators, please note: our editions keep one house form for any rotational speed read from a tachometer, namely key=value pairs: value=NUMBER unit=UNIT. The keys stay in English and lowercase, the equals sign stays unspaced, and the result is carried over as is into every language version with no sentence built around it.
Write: value=2900 unit=rpm
